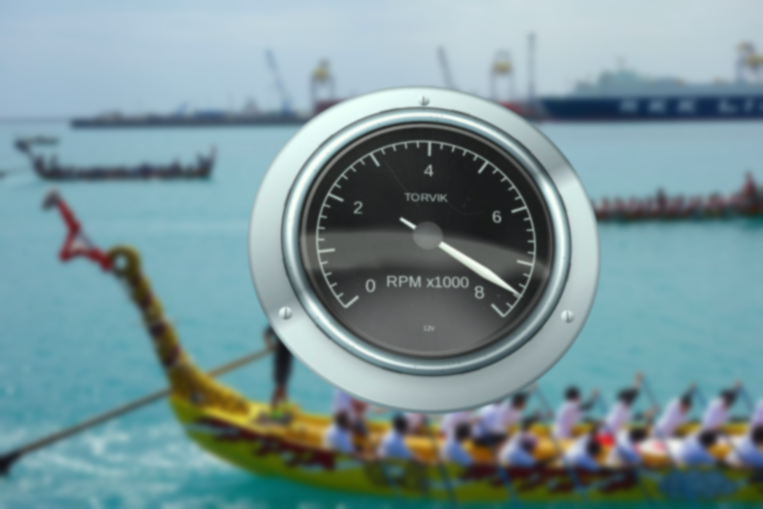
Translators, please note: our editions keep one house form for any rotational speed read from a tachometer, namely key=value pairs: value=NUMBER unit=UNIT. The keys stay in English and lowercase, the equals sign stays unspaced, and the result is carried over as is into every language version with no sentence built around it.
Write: value=7600 unit=rpm
